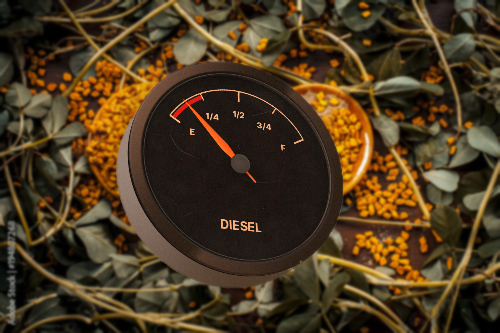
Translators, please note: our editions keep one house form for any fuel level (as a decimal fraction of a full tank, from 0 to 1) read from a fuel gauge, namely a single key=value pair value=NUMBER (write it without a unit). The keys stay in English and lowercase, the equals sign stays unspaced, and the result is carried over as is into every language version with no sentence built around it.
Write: value=0.125
